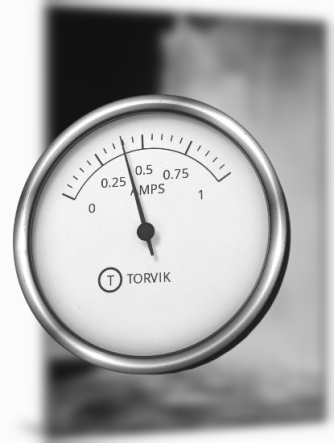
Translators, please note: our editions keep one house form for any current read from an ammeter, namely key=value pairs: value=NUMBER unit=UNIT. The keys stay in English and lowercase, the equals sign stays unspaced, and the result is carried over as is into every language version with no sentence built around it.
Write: value=0.4 unit=A
